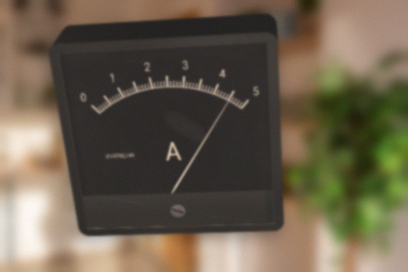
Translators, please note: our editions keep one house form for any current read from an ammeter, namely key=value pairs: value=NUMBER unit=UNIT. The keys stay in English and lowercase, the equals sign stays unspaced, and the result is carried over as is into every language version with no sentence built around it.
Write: value=4.5 unit=A
